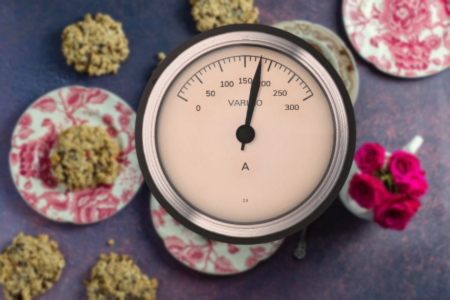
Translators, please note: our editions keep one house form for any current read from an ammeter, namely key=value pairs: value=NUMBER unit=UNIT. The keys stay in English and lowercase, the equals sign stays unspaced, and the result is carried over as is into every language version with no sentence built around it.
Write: value=180 unit=A
